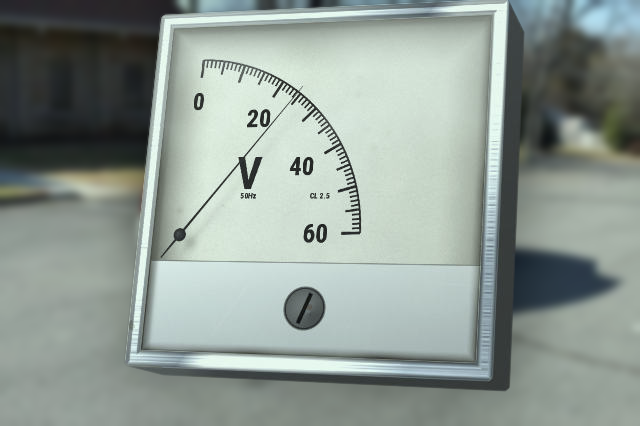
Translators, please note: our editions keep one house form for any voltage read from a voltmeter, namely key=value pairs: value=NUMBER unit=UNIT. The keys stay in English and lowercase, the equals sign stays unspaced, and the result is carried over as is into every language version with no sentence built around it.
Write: value=25 unit=V
